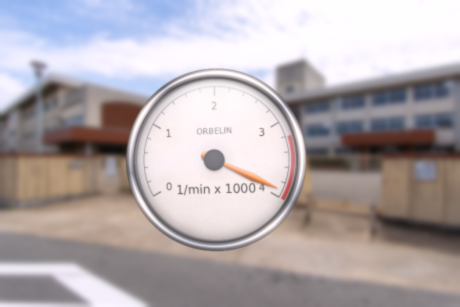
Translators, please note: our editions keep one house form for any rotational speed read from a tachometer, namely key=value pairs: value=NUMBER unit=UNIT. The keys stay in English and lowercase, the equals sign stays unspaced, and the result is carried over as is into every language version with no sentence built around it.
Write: value=3900 unit=rpm
